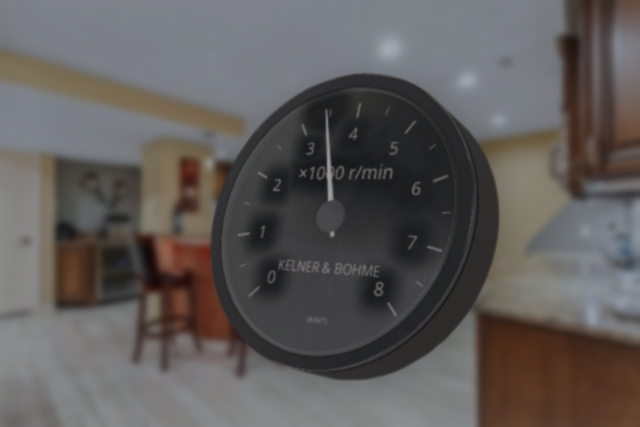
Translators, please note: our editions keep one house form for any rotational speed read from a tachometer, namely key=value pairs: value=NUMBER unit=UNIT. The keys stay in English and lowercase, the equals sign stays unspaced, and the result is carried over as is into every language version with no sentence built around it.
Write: value=3500 unit=rpm
